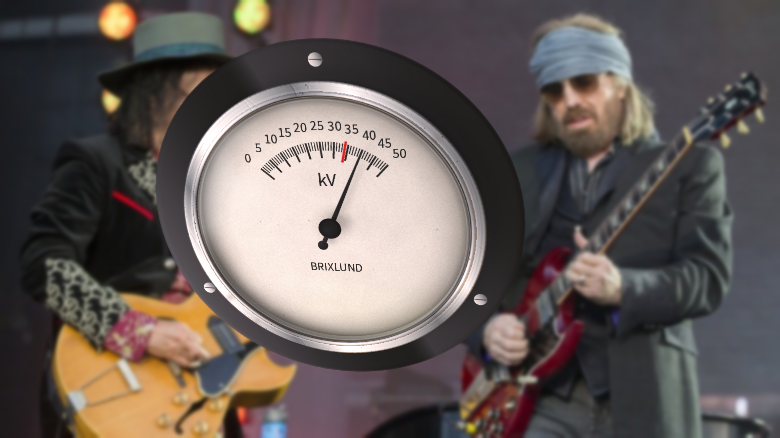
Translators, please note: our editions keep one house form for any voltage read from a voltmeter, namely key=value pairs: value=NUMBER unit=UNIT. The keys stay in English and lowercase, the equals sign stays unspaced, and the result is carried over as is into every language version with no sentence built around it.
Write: value=40 unit=kV
